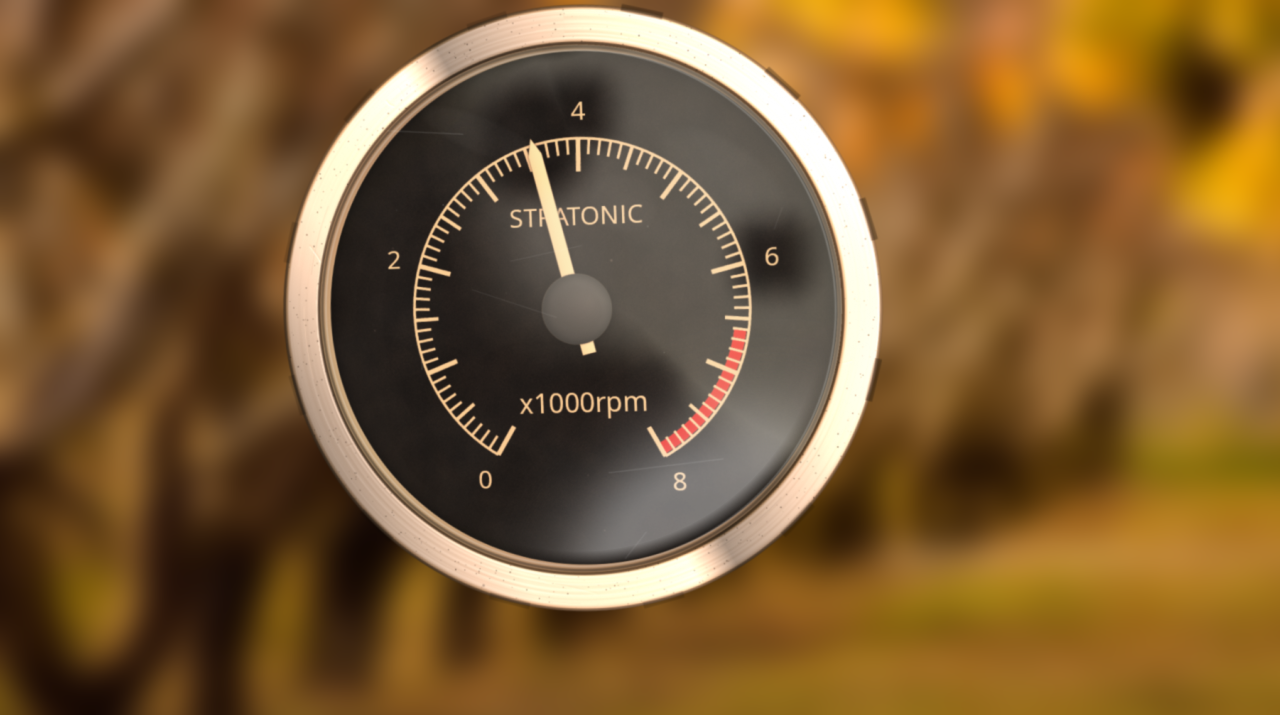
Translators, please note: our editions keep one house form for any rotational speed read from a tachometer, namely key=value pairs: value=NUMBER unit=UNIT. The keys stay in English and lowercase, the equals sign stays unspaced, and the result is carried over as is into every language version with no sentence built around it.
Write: value=3600 unit=rpm
